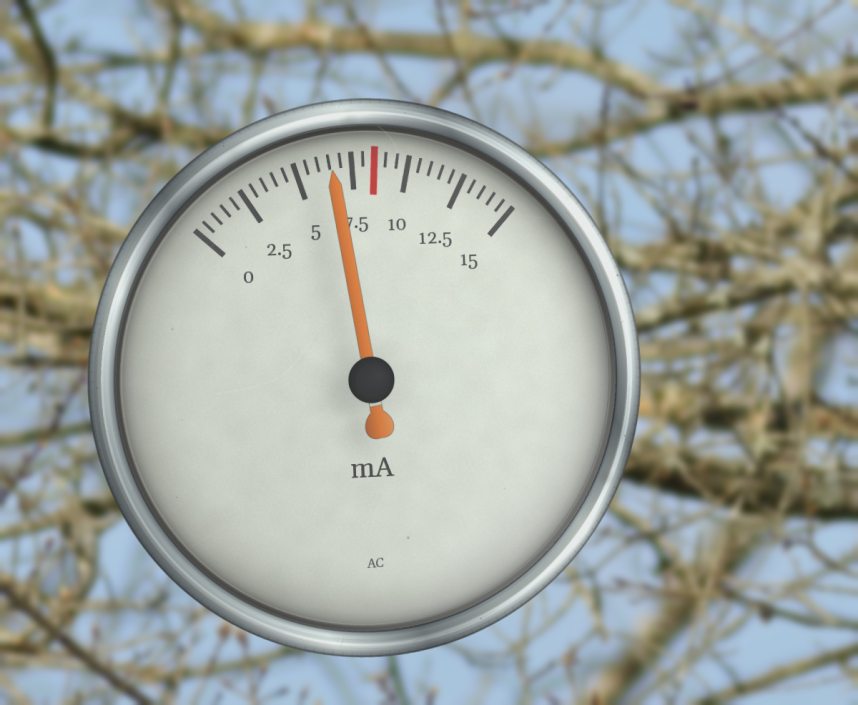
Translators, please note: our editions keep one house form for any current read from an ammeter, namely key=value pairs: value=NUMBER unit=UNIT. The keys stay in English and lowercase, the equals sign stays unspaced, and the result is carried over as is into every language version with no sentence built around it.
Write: value=6.5 unit=mA
